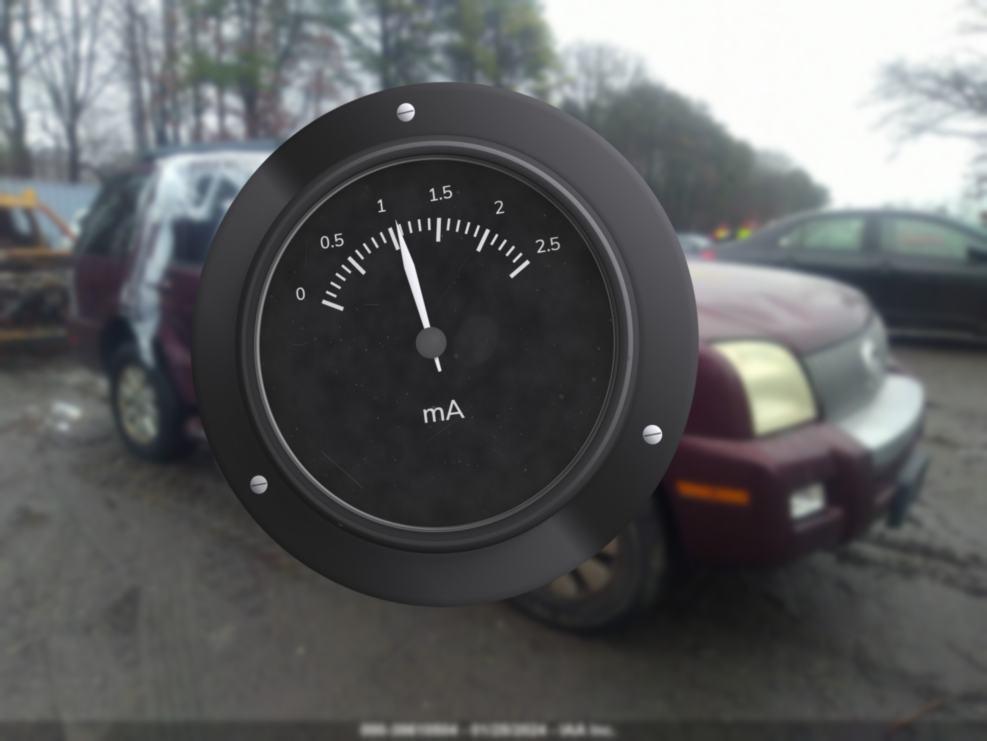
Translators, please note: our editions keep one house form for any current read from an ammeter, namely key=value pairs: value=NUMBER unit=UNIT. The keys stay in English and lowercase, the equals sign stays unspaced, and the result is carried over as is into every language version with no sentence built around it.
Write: value=1.1 unit=mA
